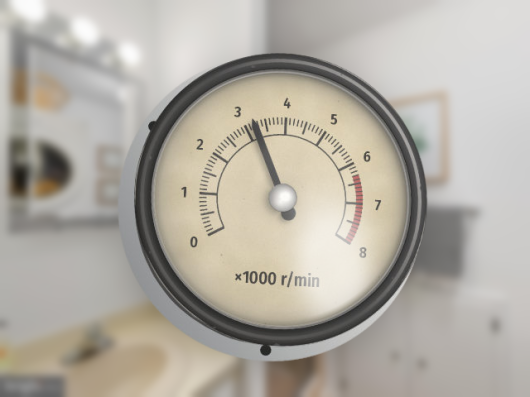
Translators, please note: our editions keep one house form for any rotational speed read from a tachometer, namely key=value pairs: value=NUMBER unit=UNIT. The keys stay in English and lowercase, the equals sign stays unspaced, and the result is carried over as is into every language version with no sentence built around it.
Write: value=3200 unit=rpm
